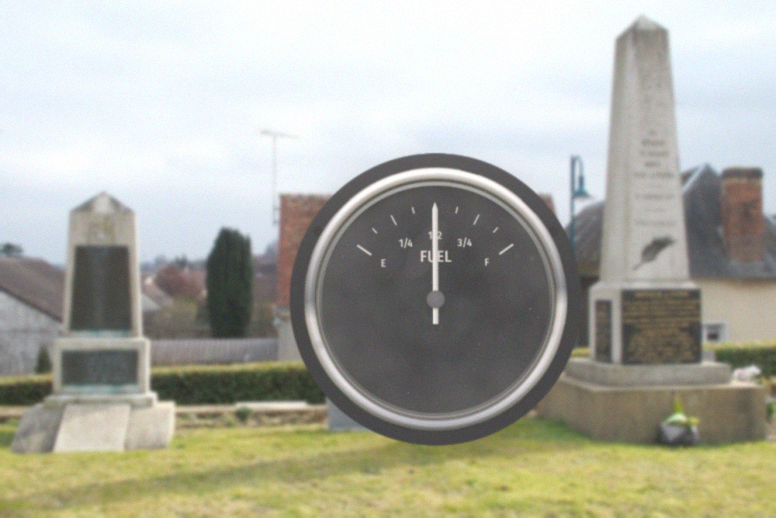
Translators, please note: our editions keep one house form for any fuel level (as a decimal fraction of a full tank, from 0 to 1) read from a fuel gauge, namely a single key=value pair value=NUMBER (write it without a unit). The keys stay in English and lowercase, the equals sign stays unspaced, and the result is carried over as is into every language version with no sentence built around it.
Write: value=0.5
